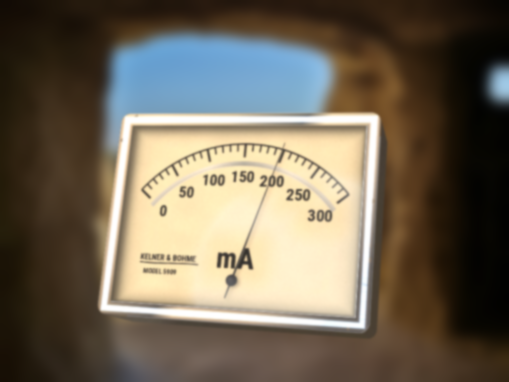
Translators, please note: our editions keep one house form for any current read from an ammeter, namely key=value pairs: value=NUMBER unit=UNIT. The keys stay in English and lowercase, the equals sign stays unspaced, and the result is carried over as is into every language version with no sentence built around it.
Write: value=200 unit=mA
